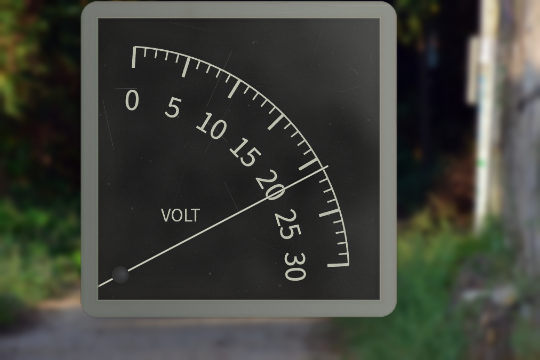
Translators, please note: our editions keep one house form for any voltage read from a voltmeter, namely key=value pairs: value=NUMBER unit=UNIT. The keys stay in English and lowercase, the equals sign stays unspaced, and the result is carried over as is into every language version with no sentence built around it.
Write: value=21 unit=V
